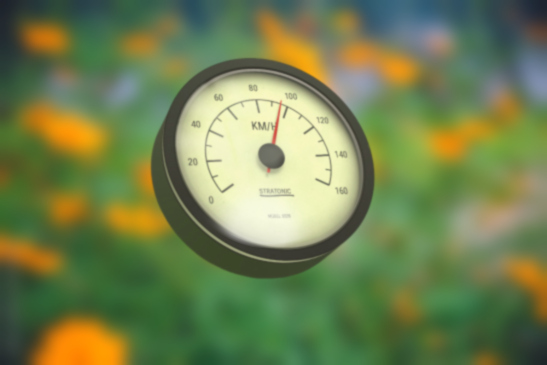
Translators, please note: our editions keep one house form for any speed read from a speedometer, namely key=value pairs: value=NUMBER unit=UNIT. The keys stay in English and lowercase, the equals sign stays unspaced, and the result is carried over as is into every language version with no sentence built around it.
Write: value=95 unit=km/h
